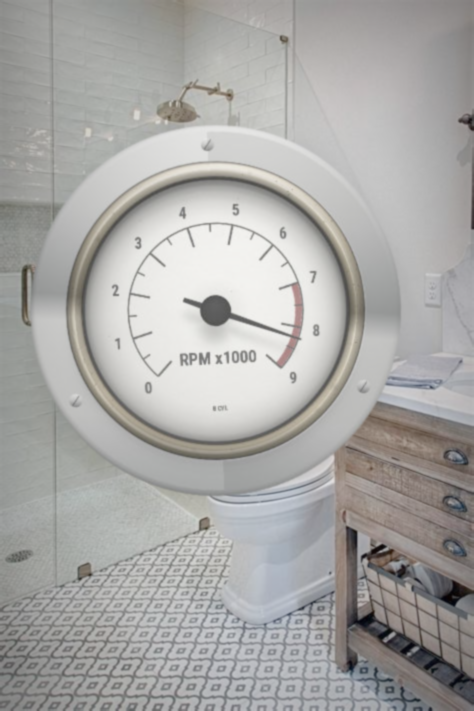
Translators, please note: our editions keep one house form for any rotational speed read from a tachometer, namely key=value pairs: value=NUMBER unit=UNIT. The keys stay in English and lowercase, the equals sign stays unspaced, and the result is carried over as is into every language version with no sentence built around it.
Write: value=8250 unit=rpm
